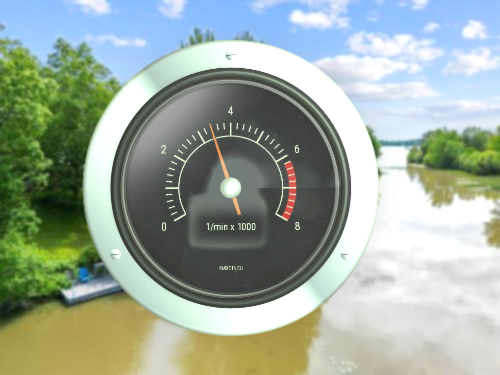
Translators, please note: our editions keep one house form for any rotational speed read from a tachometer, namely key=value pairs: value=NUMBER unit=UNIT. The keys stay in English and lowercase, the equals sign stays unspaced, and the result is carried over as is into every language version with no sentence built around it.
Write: value=3400 unit=rpm
